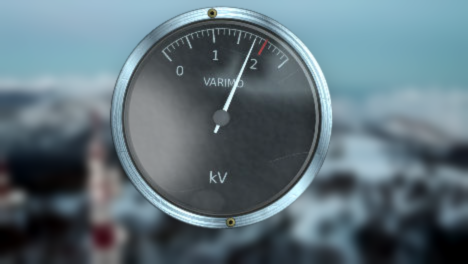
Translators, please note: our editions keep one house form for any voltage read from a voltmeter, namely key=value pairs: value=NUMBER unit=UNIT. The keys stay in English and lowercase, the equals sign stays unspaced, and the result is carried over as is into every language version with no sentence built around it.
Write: value=1.8 unit=kV
